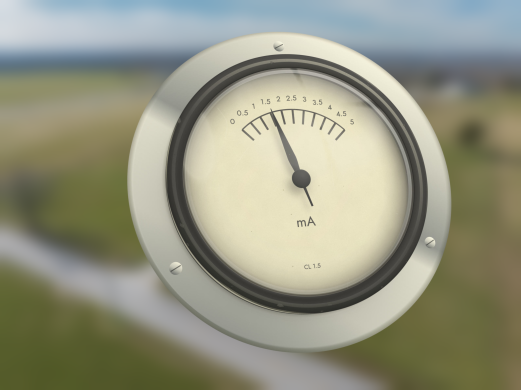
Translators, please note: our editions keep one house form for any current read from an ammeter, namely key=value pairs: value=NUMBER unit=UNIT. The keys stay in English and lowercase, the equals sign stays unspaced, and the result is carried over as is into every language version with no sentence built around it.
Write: value=1.5 unit=mA
